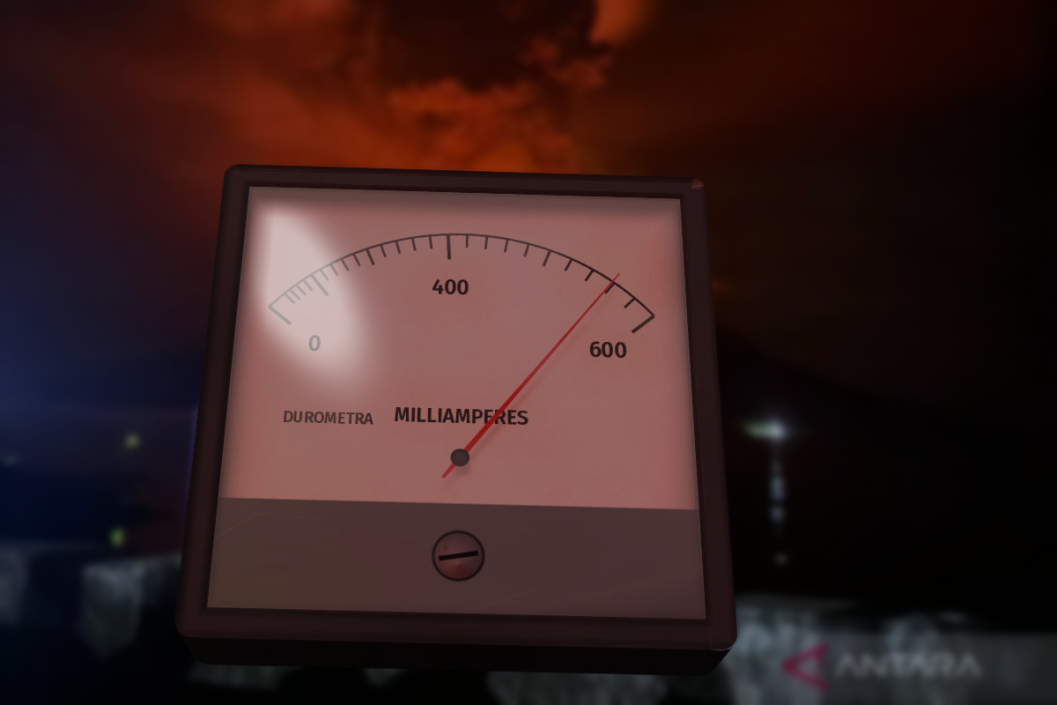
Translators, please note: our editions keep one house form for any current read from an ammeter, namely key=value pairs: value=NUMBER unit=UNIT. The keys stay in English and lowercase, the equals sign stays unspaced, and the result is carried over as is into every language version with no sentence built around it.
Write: value=560 unit=mA
